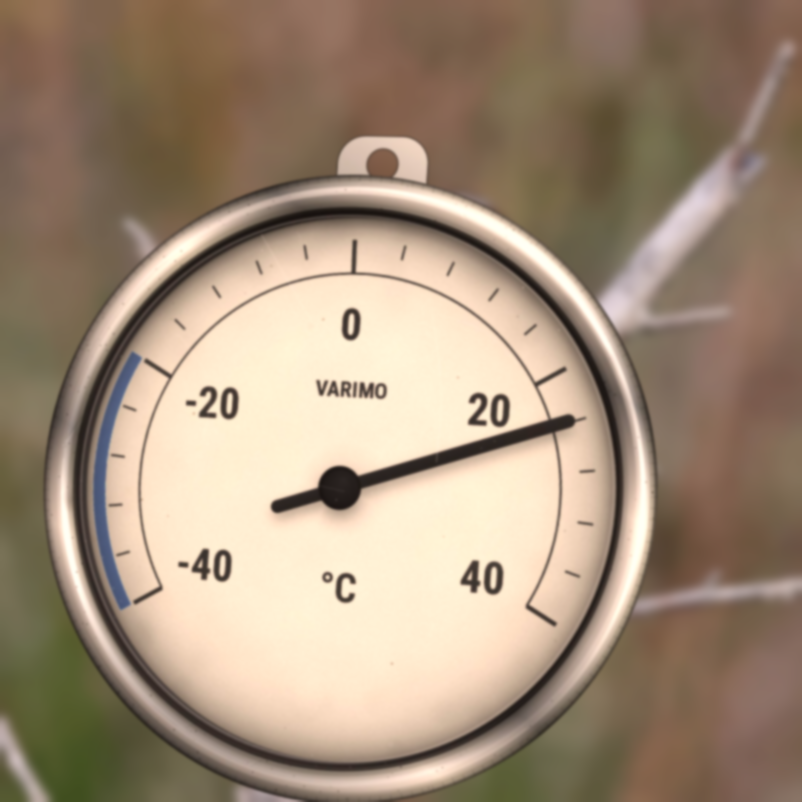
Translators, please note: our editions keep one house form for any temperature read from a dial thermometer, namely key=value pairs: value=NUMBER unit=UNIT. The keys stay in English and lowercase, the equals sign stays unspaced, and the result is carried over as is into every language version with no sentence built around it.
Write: value=24 unit=°C
